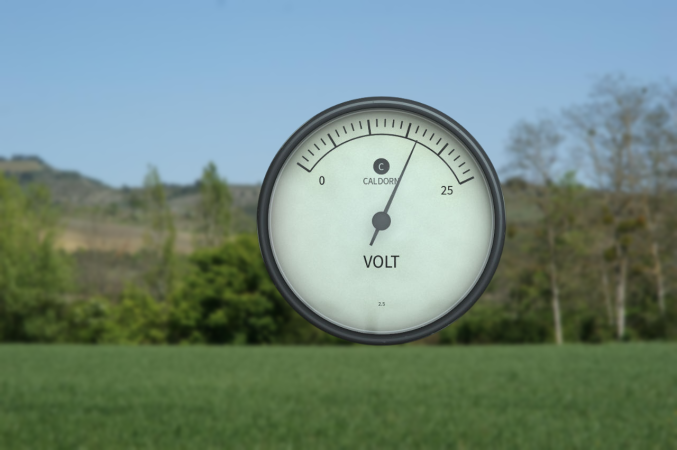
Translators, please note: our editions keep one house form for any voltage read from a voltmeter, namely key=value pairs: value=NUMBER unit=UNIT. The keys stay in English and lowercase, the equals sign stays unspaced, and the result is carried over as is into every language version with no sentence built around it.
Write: value=16.5 unit=V
